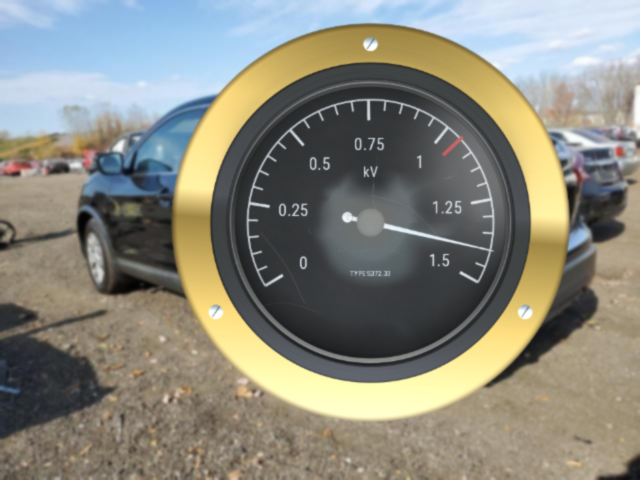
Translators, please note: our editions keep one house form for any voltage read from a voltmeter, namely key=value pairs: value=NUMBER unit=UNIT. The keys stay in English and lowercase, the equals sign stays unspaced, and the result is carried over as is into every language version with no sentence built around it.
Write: value=1.4 unit=kV
